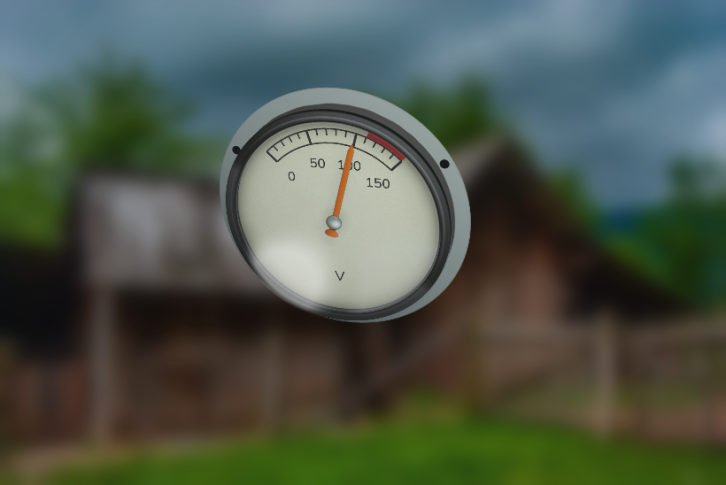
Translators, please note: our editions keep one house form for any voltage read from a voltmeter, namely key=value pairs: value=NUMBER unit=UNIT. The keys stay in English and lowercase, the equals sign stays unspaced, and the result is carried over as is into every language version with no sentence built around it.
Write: value=100 unit=V
